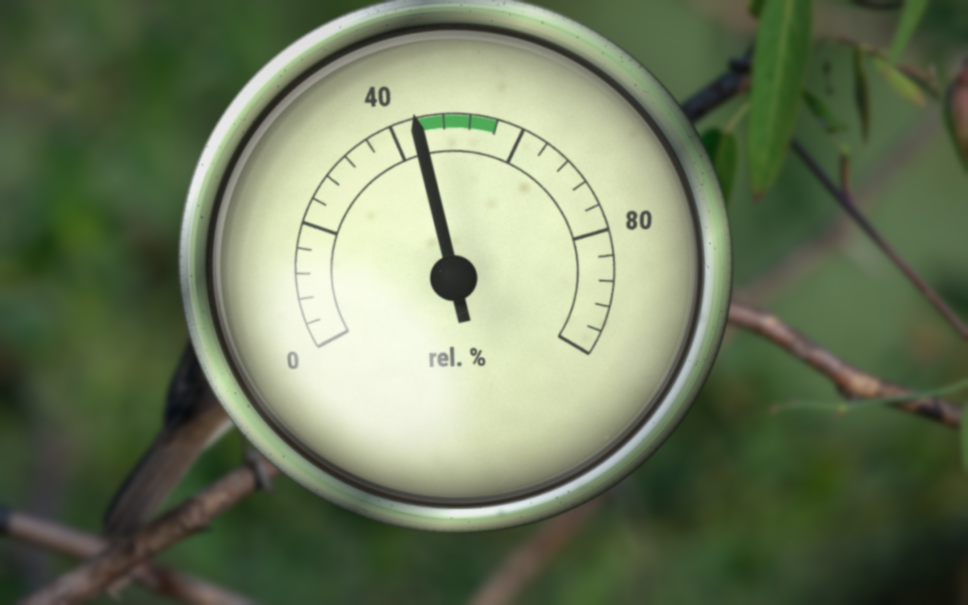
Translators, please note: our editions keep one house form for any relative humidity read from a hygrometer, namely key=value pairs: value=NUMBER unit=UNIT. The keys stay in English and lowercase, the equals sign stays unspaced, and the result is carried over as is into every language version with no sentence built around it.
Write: value=44 unit=%
